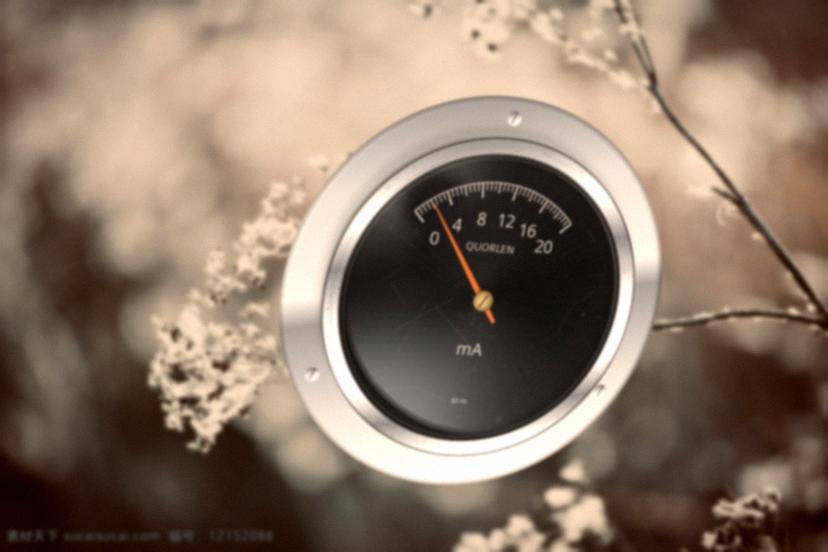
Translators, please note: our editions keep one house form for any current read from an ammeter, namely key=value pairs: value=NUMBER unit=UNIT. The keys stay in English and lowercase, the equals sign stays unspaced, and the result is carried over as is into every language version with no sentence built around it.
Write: value=2 unit=mA
